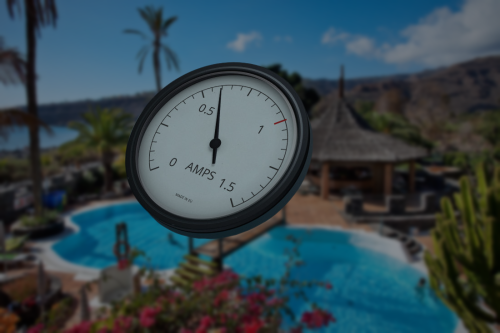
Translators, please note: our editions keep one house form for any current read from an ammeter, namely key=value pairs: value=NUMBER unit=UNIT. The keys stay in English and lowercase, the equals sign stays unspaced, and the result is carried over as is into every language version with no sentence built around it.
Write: value=0.6 unit=A
